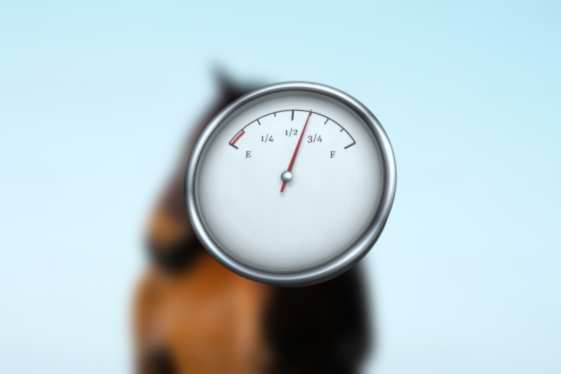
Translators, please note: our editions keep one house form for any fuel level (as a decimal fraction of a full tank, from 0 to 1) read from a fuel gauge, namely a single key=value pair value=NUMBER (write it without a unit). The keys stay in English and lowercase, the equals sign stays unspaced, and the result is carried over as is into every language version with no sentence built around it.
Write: value=0.625
